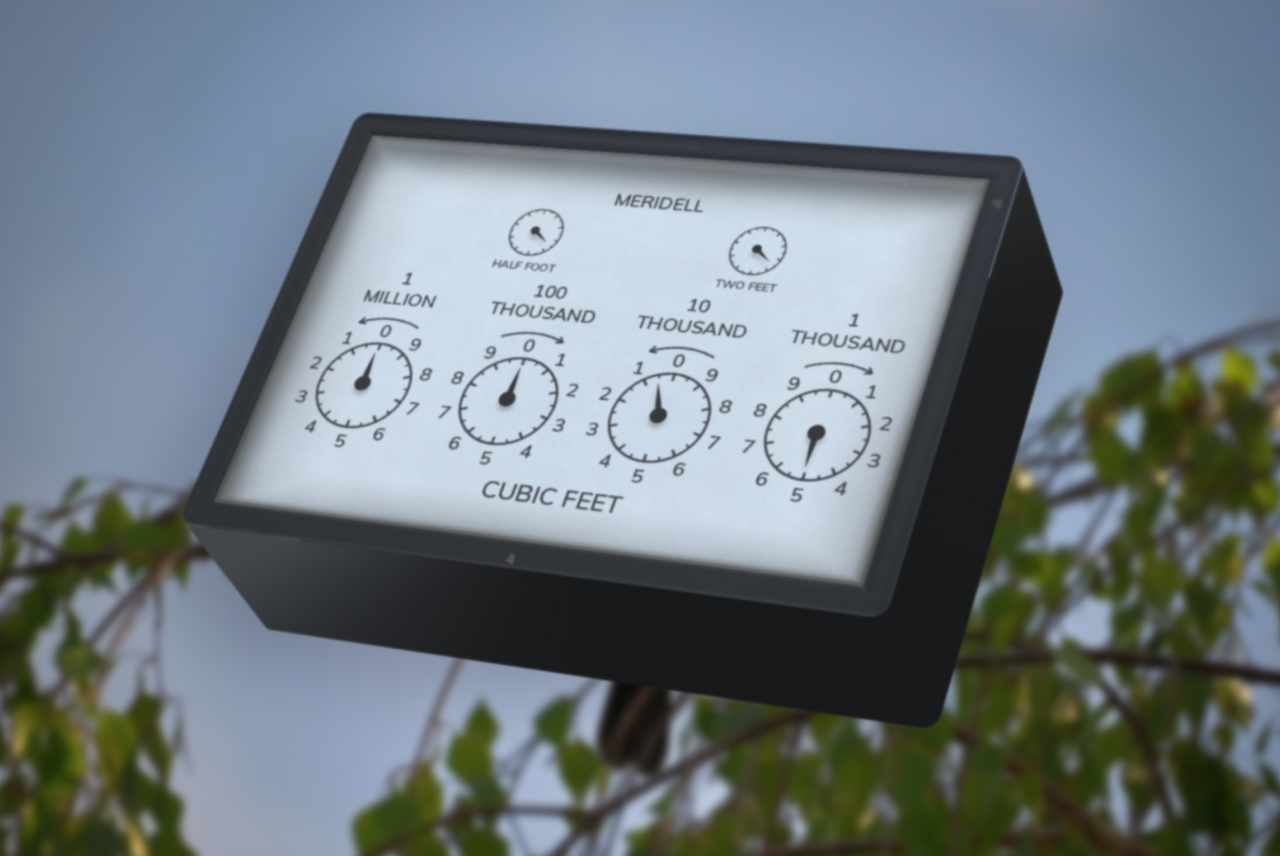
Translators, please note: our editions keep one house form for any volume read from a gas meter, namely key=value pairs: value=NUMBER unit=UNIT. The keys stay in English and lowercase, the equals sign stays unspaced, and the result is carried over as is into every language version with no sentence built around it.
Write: value=500 unit=ft³
